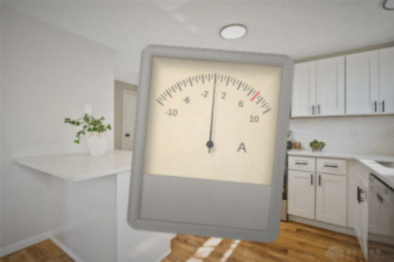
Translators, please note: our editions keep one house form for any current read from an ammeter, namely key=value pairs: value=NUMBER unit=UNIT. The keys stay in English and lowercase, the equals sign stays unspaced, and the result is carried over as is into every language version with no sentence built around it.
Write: value=0 unit=A
